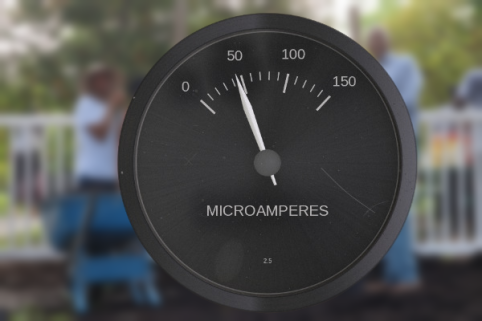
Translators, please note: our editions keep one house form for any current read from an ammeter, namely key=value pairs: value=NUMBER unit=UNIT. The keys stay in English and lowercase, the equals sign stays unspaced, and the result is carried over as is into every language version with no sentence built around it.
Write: value=45 unit=µA
